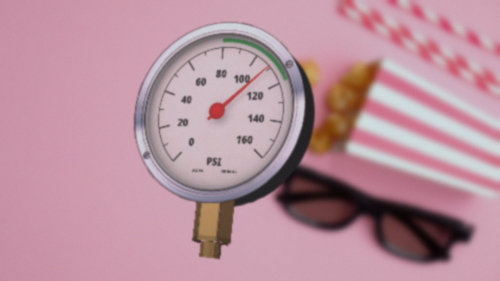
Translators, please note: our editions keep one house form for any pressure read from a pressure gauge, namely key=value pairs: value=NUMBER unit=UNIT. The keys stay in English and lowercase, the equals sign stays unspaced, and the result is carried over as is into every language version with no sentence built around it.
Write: value=110 unit=psi
